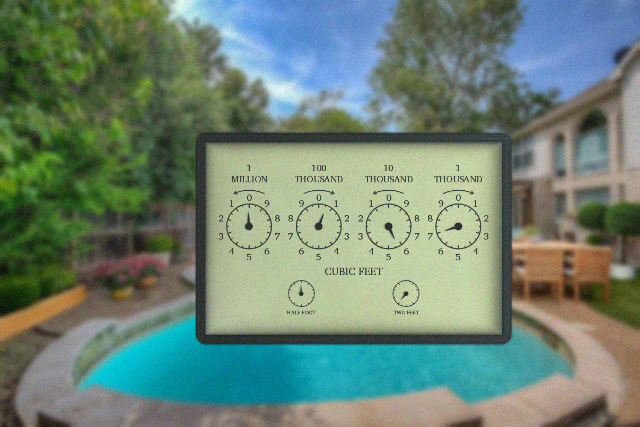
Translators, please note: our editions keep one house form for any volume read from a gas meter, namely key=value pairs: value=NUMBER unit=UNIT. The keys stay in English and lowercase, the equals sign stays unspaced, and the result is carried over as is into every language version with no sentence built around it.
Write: value=5700 unit=ft³
